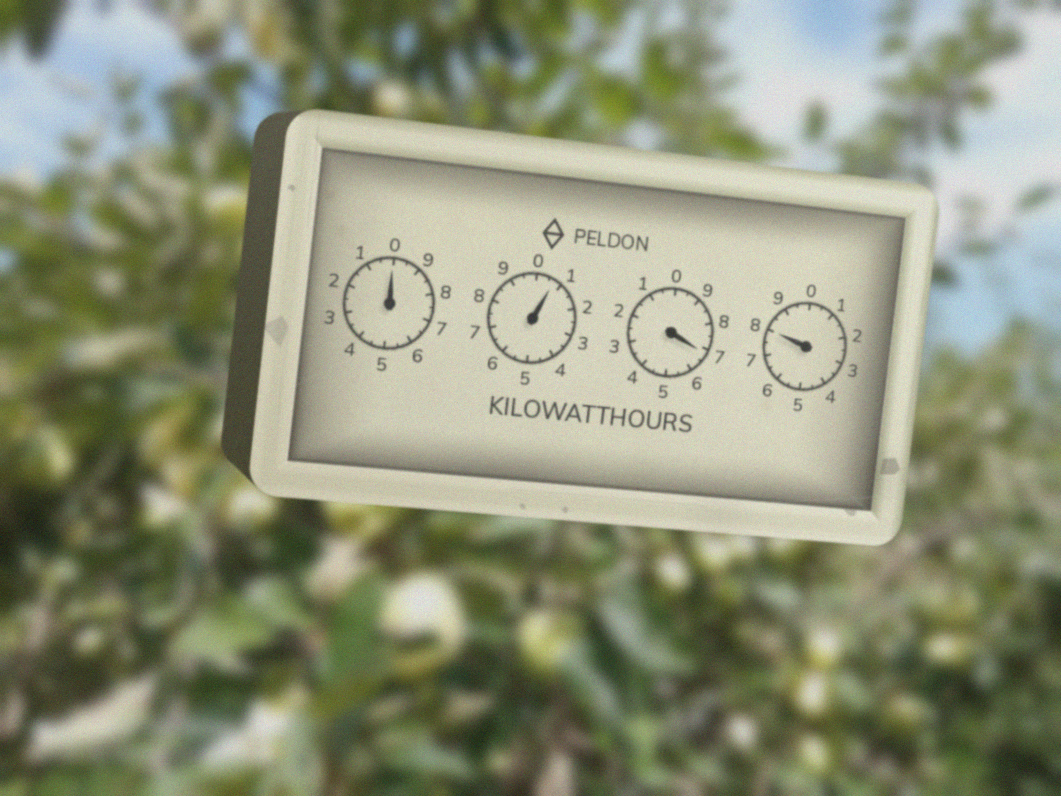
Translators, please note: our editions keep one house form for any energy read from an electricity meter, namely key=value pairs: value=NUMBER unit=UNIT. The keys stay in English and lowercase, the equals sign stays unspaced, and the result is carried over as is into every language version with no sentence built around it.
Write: value=68 unit=kWh
